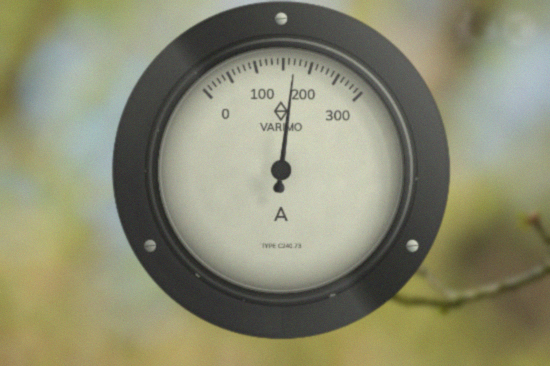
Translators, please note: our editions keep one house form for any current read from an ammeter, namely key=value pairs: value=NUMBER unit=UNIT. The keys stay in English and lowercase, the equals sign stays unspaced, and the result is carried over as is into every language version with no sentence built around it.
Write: value=170 unit=A
